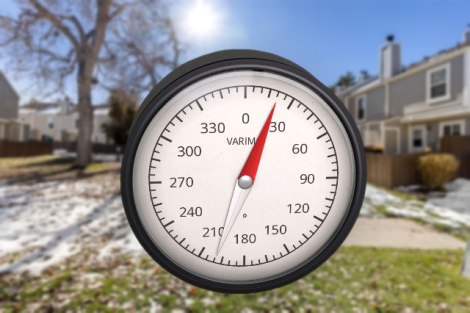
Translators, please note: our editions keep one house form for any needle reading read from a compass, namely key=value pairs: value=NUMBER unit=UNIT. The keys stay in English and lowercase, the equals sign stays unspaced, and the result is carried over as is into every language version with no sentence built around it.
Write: value=20 unit=°
